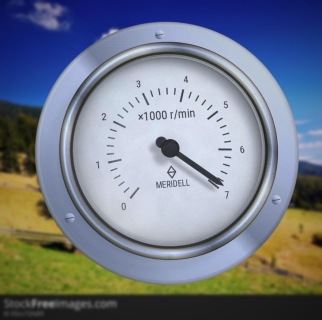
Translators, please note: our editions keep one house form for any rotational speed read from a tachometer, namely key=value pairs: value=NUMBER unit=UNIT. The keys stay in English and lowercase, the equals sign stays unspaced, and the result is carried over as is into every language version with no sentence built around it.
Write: value=6900 unit=rpm
